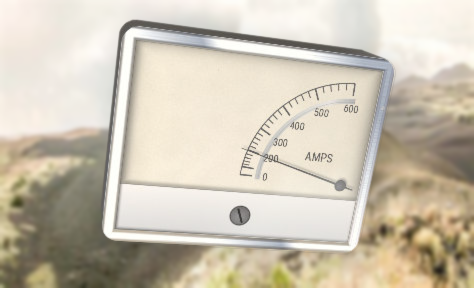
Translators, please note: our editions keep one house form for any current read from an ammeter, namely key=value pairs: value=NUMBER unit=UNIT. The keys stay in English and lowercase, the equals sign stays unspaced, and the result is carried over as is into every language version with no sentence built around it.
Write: value=200 unit=A
